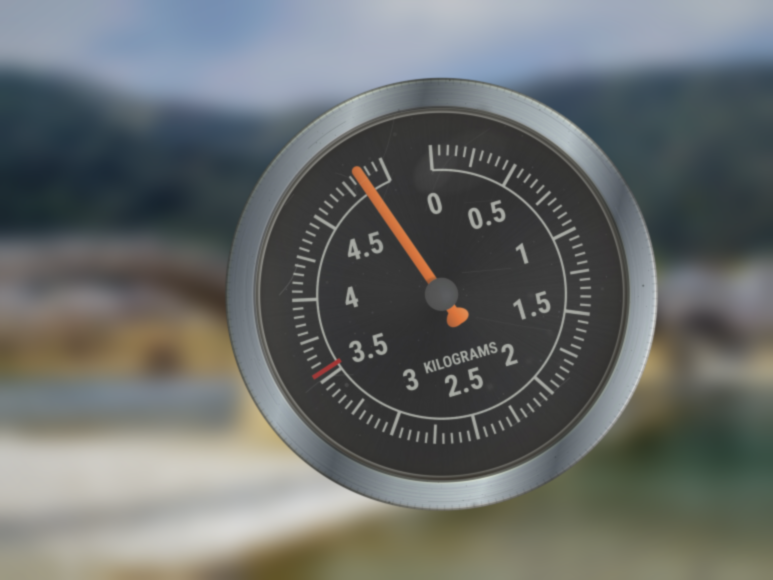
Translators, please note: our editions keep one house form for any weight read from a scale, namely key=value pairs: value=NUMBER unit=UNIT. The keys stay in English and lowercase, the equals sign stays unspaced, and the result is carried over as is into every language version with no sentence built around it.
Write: value=4.85 unit=kg
